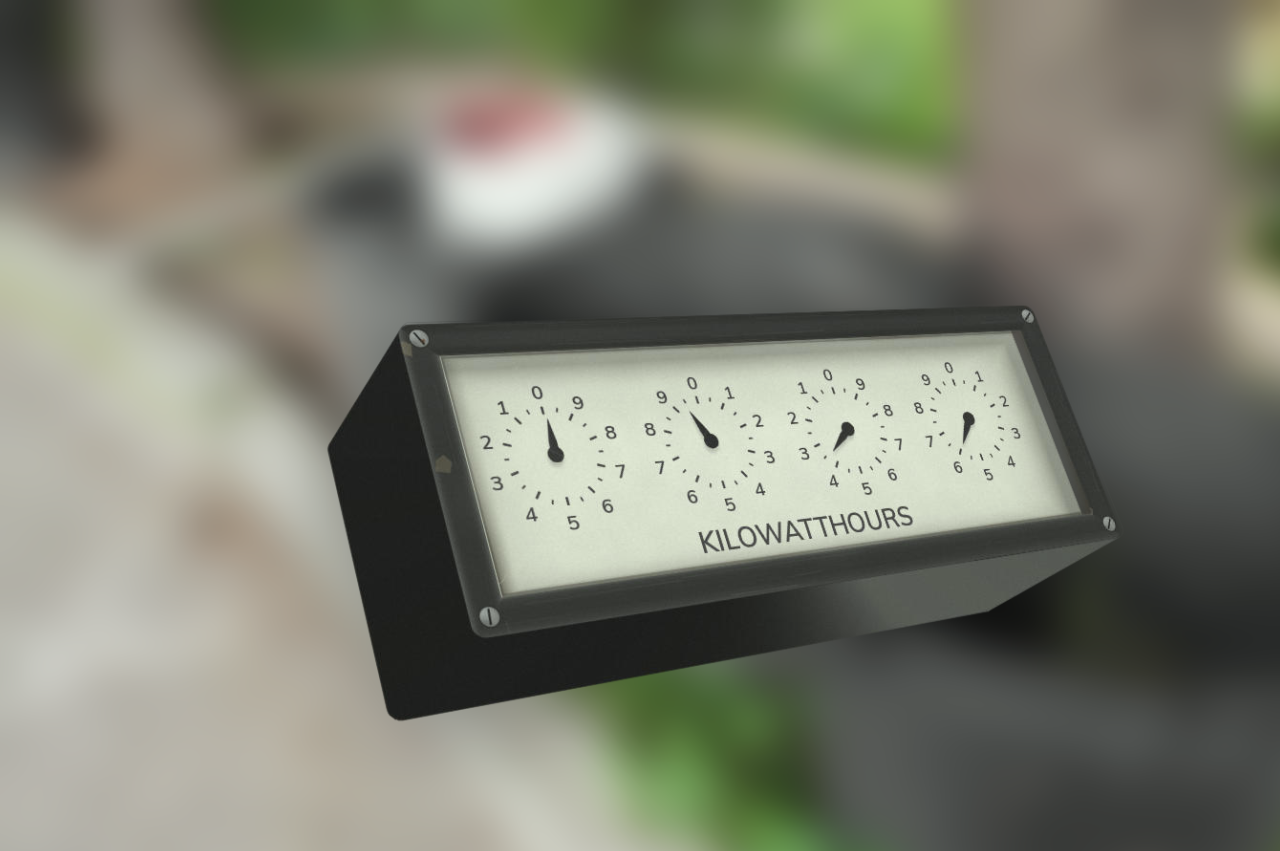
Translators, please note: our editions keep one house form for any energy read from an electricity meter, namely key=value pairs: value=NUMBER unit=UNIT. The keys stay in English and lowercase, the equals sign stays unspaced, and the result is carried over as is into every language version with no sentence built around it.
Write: value=9936 unit=kWh
